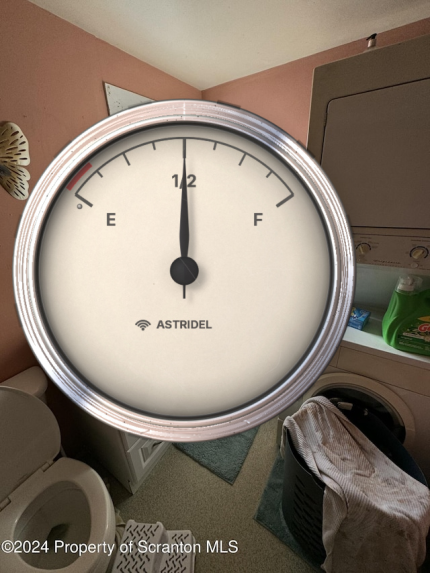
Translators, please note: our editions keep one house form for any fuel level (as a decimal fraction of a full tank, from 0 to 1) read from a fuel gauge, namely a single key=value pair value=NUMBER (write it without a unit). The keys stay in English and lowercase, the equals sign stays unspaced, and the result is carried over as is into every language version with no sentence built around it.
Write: value=0.5
